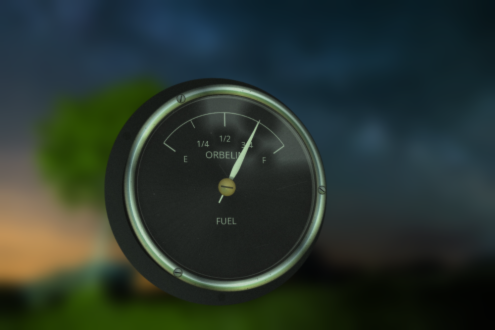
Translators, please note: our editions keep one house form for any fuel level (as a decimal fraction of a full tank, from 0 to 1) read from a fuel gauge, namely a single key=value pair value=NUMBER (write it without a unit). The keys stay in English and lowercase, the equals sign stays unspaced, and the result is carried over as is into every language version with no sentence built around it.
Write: value=0.75
